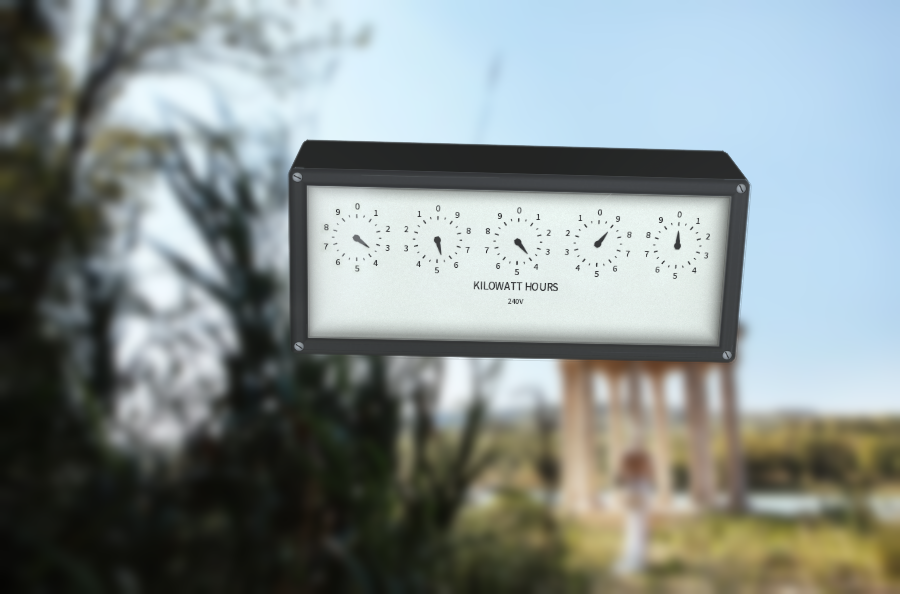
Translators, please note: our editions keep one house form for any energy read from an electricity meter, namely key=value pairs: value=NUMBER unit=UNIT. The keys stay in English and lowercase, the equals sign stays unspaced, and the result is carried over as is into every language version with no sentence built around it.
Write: value=35390 unit=kWh
